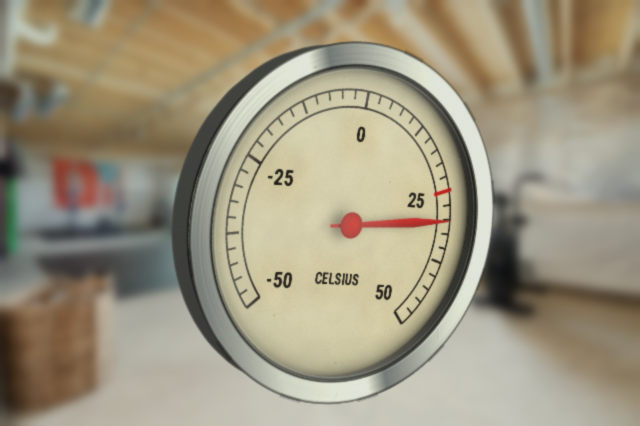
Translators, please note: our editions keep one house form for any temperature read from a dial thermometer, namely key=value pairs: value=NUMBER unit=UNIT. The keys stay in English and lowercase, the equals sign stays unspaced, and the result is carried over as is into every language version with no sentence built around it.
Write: value=30 unit=°C
